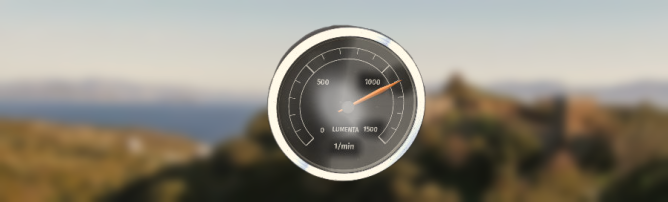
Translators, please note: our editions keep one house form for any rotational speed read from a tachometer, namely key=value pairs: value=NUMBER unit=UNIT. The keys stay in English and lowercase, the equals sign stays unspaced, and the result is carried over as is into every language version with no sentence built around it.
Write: value=1100 unit=rpm
